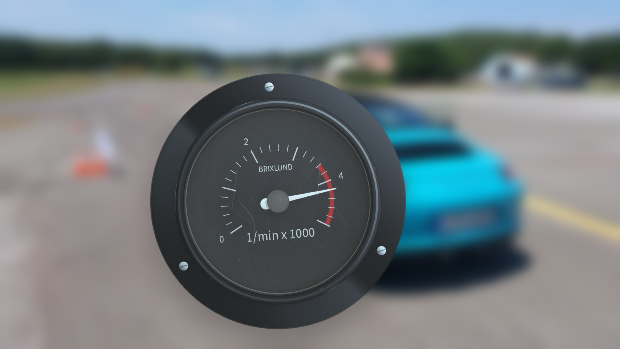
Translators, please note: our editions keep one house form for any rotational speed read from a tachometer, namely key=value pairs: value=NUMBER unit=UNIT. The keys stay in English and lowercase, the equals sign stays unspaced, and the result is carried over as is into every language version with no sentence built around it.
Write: value=4200 unit=rpm
